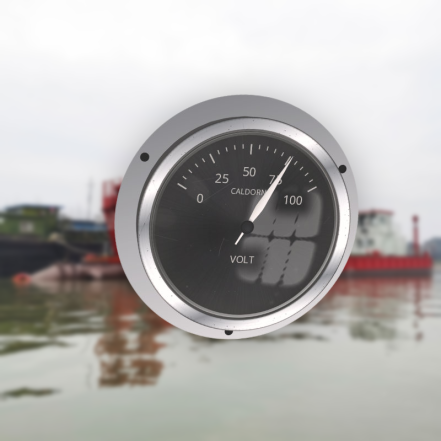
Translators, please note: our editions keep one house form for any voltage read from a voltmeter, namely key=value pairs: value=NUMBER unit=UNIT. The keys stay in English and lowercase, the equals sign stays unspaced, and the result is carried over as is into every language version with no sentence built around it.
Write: value=75 unit=V
